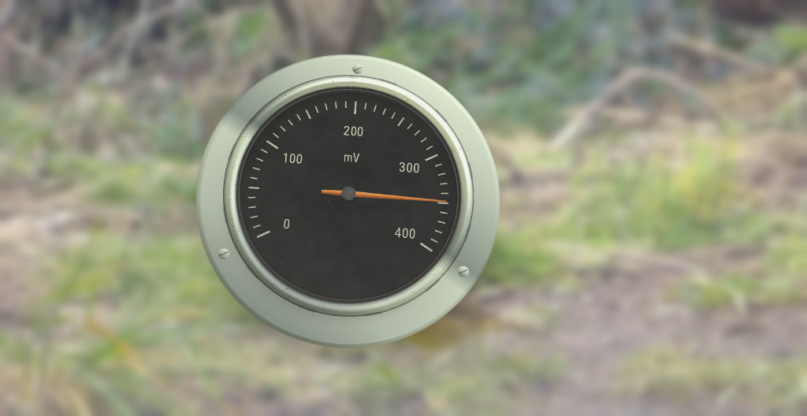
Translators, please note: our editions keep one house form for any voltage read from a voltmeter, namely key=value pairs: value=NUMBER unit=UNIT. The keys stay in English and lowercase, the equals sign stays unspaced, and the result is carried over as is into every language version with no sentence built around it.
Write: value=350 unit=mV
